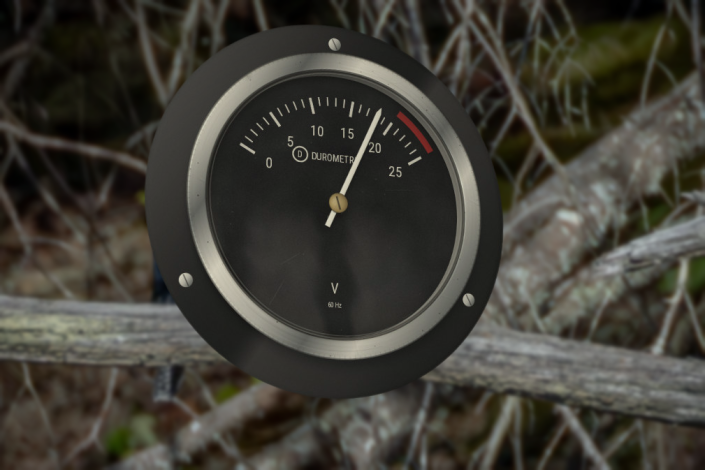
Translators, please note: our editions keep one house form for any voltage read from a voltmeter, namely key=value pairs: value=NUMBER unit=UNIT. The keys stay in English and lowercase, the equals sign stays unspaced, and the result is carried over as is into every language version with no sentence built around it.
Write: value=18 unit=V
